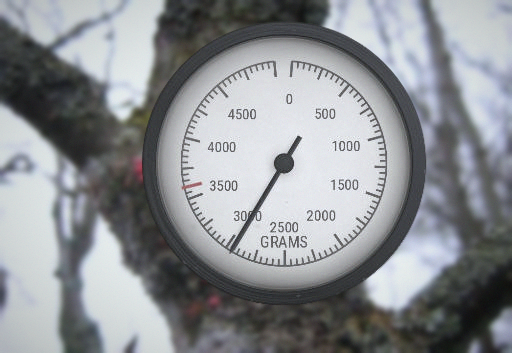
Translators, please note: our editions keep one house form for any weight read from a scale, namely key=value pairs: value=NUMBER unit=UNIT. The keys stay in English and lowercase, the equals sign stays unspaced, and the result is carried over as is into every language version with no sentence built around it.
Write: value=2950 unit=g
